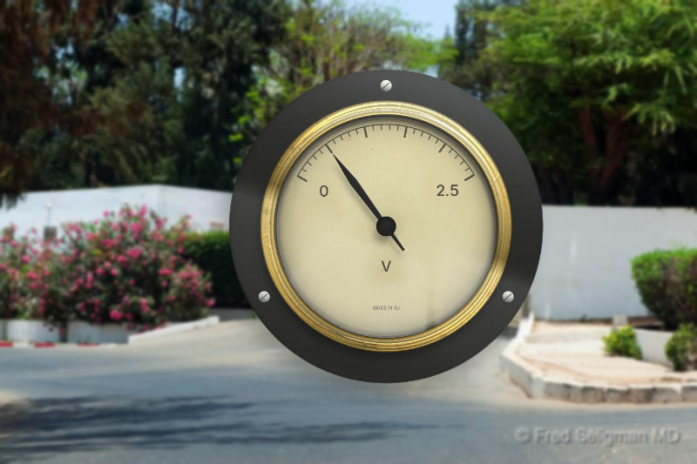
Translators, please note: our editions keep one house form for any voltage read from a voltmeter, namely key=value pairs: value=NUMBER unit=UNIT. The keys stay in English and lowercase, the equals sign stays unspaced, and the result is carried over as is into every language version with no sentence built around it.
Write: value=0.5 unit=V
